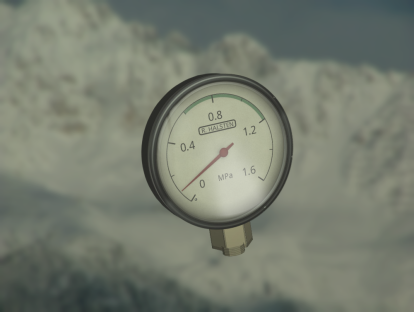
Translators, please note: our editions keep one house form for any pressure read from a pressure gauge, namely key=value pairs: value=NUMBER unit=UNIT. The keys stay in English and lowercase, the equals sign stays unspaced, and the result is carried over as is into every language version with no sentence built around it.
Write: value=0.1 unit=MPa
